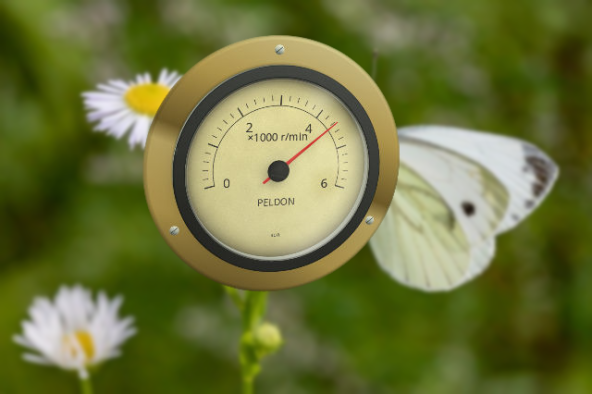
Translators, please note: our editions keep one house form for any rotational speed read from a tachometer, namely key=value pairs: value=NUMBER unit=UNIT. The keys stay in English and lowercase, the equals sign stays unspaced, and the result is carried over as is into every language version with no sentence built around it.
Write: value=4400 unit=rpm
